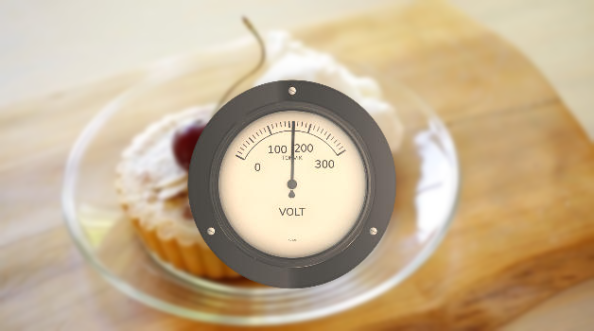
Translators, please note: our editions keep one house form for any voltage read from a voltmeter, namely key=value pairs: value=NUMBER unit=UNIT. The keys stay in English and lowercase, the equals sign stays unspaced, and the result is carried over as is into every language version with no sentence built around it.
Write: value=160 unit=V
